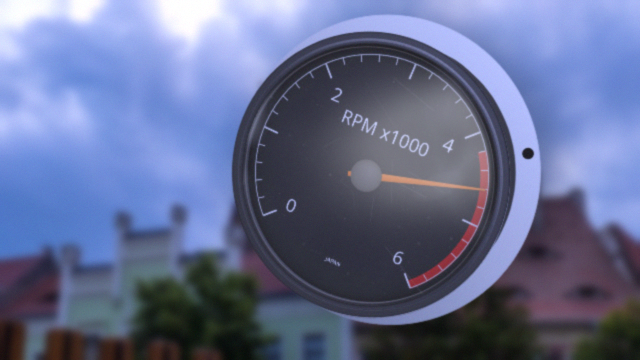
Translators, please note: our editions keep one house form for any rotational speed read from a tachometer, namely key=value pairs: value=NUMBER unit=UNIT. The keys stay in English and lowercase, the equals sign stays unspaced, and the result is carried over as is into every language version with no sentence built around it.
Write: value=4600 unit=rpm
